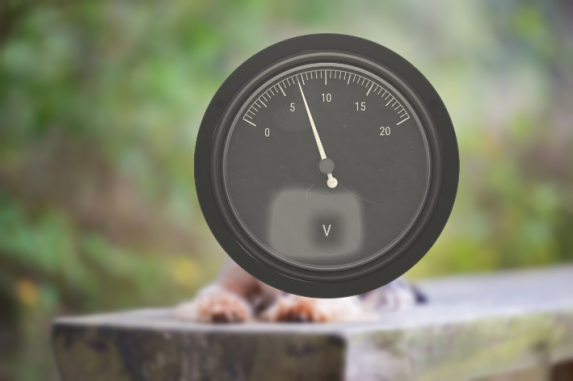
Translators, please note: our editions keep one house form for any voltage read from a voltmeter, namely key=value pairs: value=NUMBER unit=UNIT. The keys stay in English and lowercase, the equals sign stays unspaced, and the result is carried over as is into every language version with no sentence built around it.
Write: value=7 unit=V
